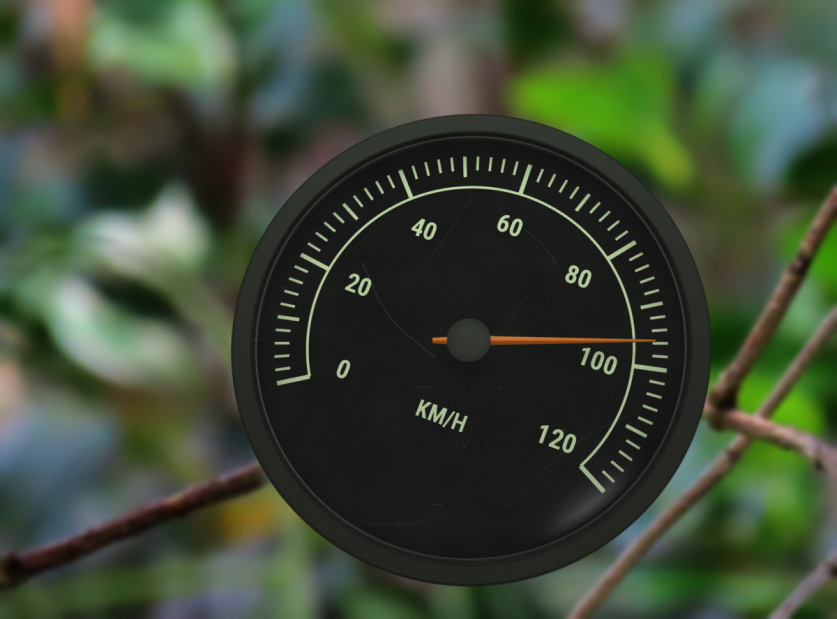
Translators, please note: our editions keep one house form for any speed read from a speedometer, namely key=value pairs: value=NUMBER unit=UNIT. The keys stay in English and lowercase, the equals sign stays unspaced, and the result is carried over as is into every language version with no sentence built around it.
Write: value=96 unit=km/h
